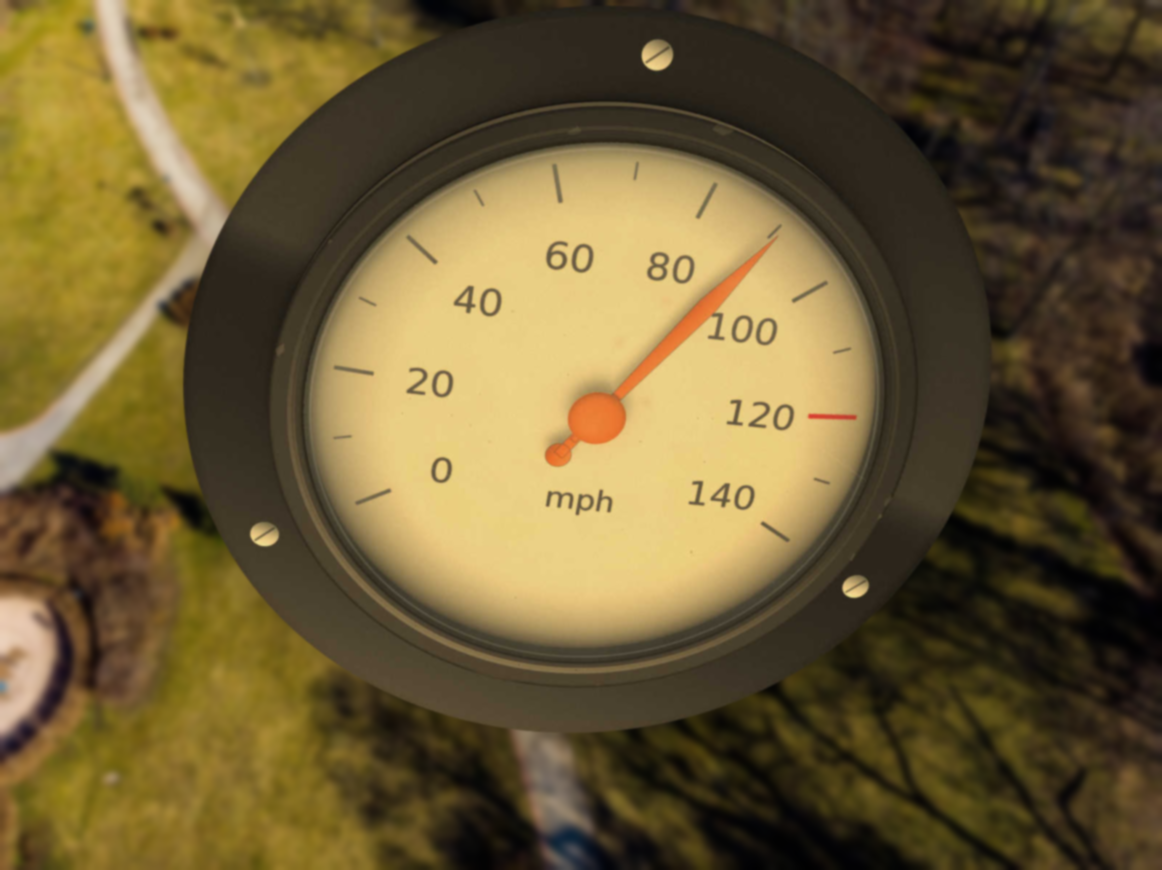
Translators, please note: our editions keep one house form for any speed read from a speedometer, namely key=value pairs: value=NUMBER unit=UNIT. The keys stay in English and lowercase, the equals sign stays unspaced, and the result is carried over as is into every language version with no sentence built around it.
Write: value=90 unit=mph
